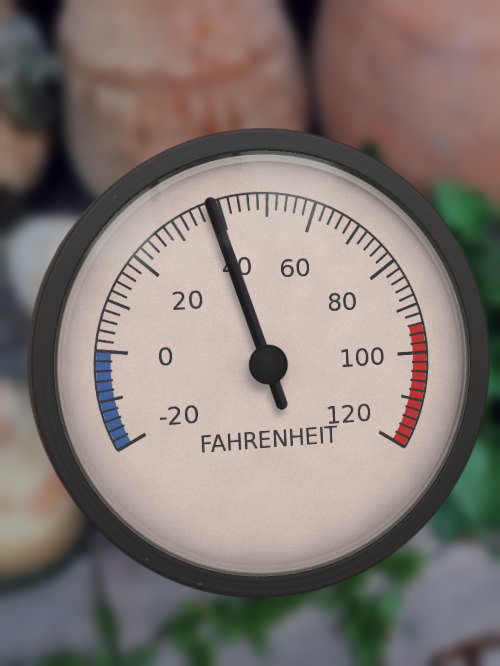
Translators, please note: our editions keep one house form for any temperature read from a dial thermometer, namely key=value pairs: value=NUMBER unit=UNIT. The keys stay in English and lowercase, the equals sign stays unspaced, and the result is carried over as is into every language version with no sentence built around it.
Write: value=38 unit=°F
